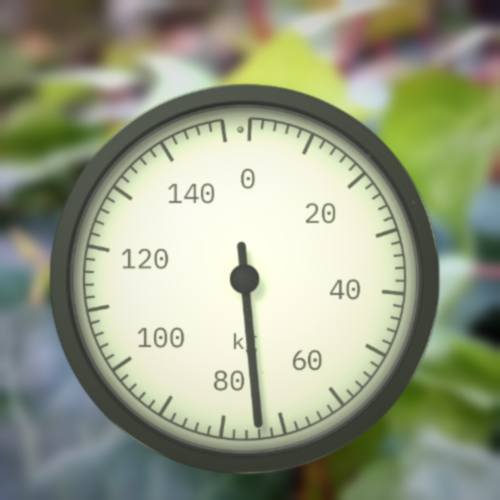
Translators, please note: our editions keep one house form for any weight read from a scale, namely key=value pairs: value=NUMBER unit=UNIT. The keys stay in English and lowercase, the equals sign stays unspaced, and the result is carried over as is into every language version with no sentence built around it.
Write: value=74 unit=kg
